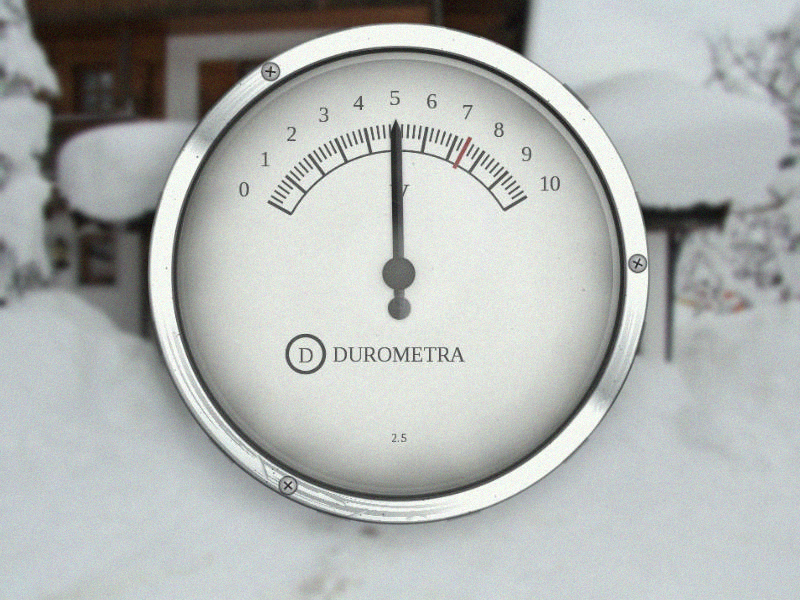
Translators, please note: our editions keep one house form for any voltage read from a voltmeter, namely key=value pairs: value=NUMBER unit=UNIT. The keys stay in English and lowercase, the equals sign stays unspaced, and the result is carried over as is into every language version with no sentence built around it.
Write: value=5 unit=V
